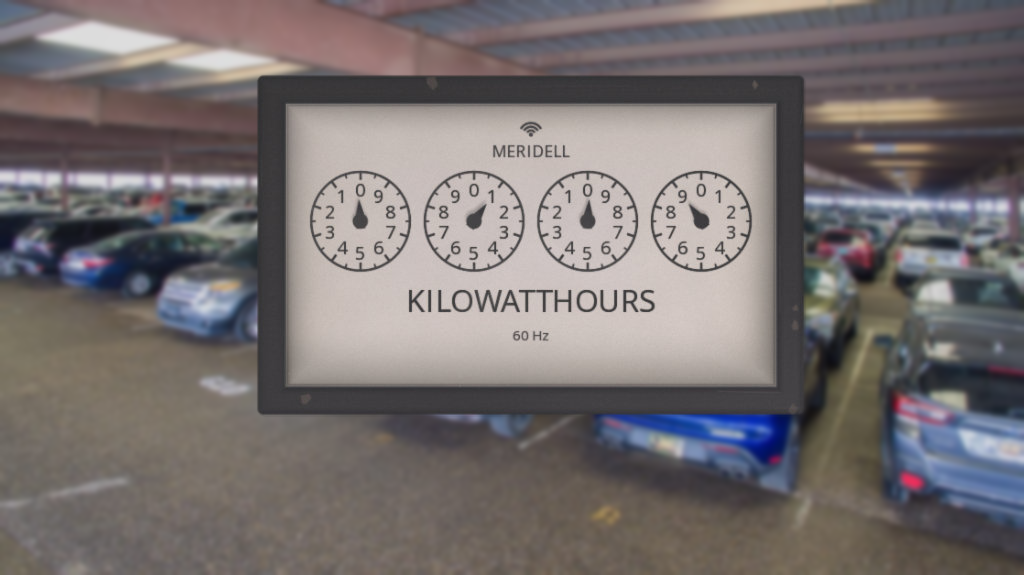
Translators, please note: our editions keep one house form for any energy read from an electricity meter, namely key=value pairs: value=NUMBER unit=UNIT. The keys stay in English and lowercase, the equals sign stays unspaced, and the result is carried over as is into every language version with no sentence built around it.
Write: value=99 unit=kWh
